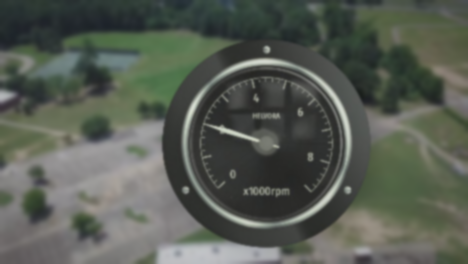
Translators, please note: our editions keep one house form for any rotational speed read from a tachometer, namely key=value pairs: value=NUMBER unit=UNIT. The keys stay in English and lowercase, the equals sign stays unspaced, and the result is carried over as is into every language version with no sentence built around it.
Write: value=2000 unit=rpm
